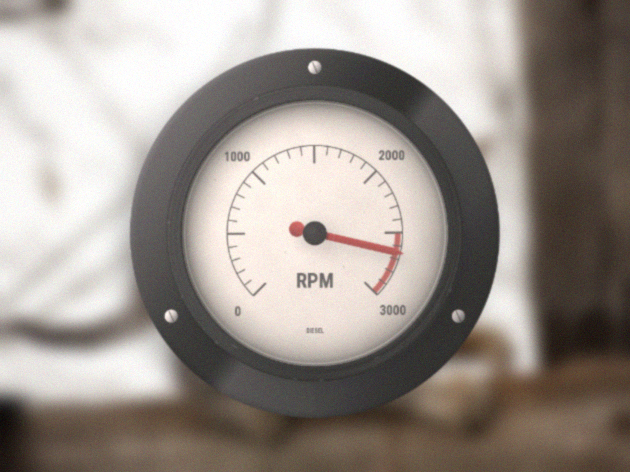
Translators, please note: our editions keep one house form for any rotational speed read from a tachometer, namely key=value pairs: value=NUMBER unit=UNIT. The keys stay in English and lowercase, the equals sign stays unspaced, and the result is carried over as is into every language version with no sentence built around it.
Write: value=2650 unit=rpm
